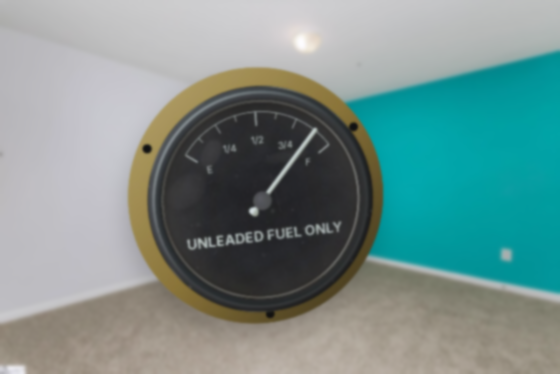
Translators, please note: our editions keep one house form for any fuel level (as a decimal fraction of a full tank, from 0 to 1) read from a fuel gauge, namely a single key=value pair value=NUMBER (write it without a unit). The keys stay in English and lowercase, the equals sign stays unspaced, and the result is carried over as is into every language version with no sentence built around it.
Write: value=0.875
